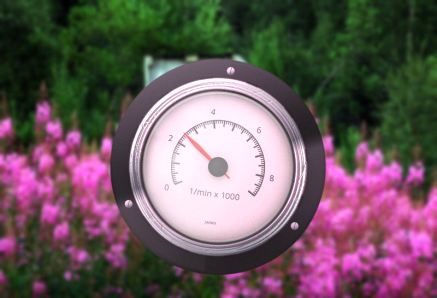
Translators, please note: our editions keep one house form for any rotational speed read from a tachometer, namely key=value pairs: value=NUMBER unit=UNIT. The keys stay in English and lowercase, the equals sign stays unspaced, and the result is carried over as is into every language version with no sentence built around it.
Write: value=2500 unit=rpm
